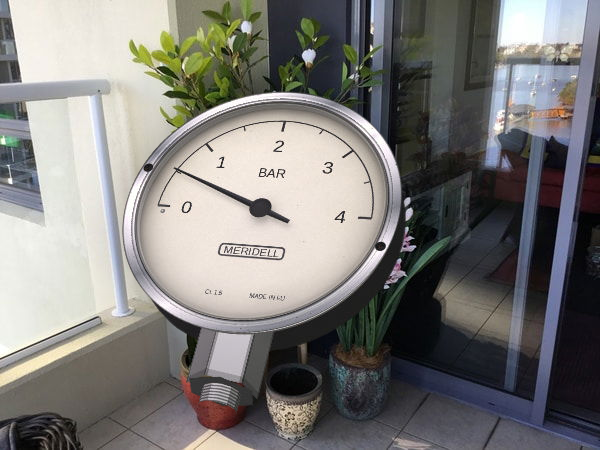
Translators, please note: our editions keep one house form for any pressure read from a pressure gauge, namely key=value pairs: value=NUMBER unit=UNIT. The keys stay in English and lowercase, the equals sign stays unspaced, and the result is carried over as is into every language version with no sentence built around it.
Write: value=0.5 unit=bar
